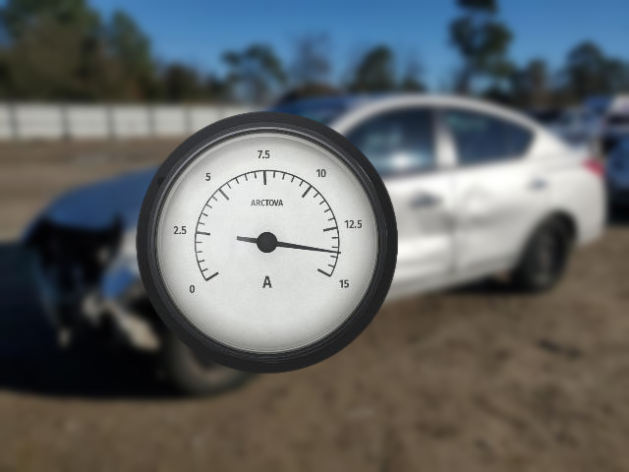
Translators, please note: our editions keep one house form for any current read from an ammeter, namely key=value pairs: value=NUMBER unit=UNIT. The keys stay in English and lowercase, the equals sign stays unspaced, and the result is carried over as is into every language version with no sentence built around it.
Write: value=13.75 unit=A
